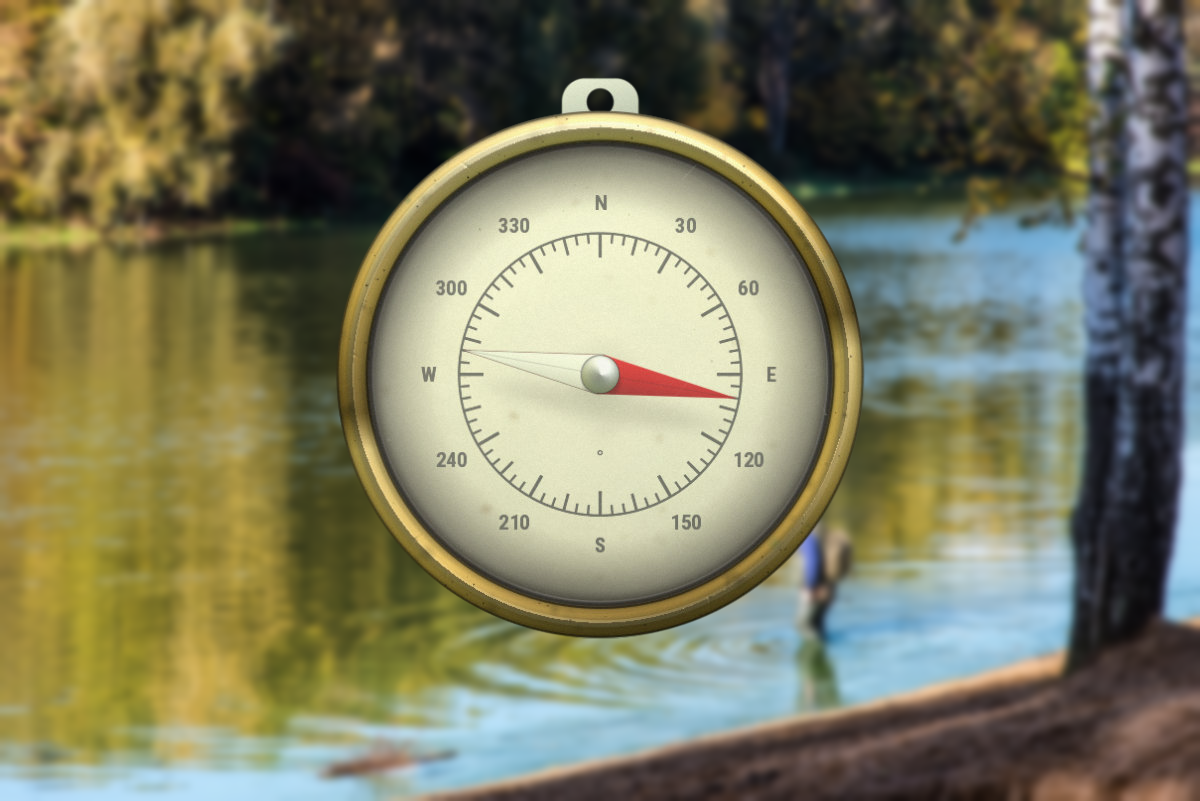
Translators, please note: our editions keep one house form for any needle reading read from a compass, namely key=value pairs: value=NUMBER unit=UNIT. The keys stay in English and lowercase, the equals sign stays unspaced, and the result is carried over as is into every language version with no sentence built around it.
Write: value=100 unit=°
